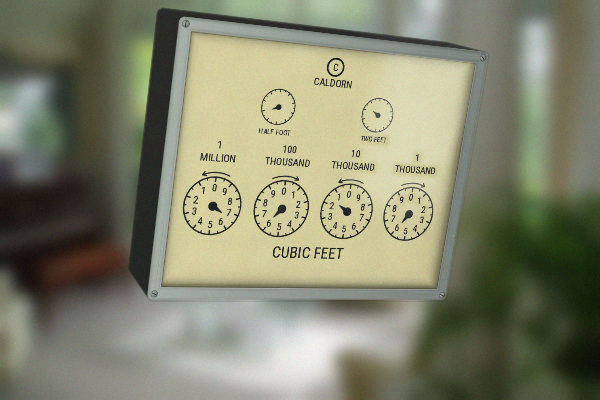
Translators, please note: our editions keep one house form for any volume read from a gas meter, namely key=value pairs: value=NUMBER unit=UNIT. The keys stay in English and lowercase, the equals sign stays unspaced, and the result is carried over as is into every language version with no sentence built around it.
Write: value=661600 unit=ft³
